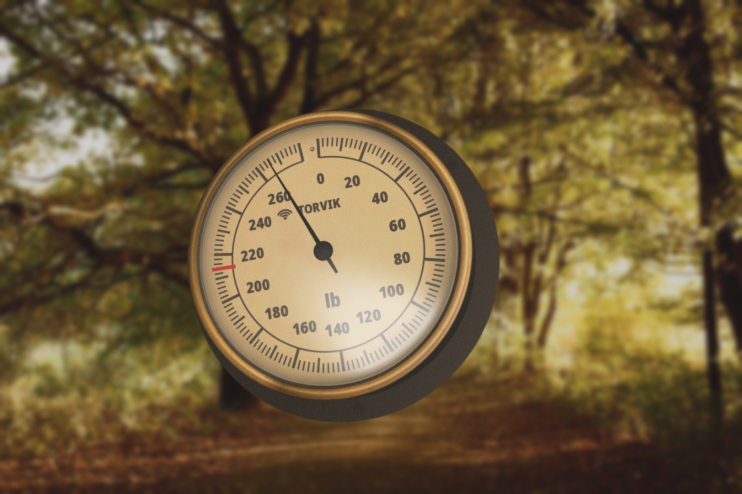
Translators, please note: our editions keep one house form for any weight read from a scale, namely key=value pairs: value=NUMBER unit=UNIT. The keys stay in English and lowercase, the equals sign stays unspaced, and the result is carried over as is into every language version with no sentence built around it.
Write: value=266 unit=lb
